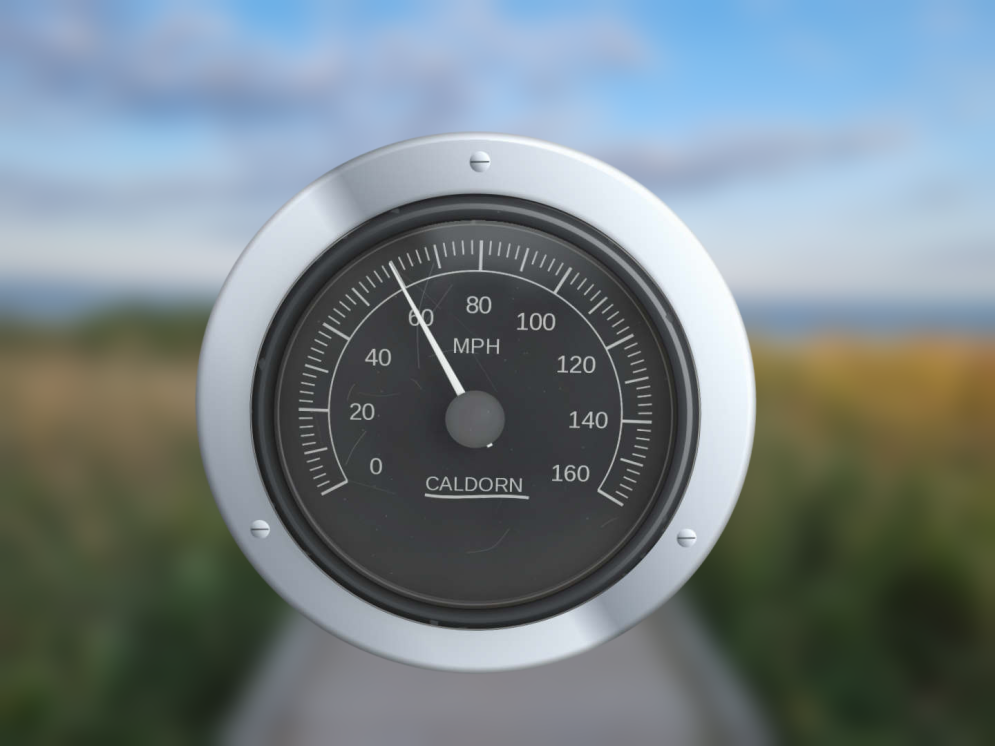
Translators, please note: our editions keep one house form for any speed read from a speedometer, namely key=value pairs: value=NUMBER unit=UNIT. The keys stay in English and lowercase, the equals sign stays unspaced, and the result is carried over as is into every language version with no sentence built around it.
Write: value=60 unit=mph
